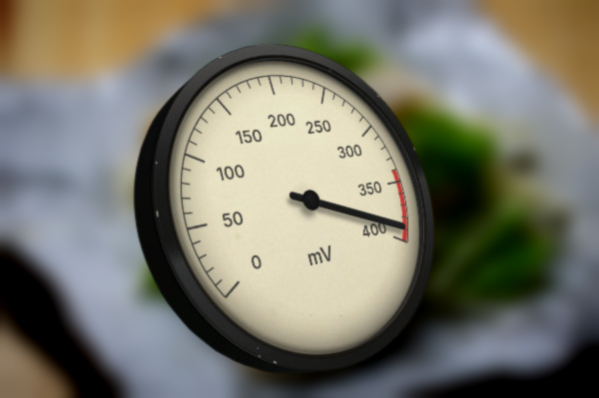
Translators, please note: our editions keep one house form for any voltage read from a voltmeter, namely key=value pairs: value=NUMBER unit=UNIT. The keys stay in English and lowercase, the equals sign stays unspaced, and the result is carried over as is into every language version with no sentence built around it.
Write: value=390 unit=mV
